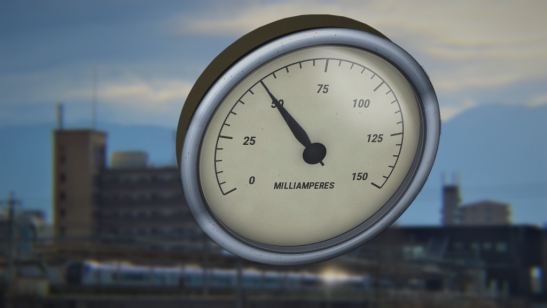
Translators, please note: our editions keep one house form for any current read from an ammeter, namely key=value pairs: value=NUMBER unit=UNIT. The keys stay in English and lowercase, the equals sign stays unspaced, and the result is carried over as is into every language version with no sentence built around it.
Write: value=50 unit=mA
